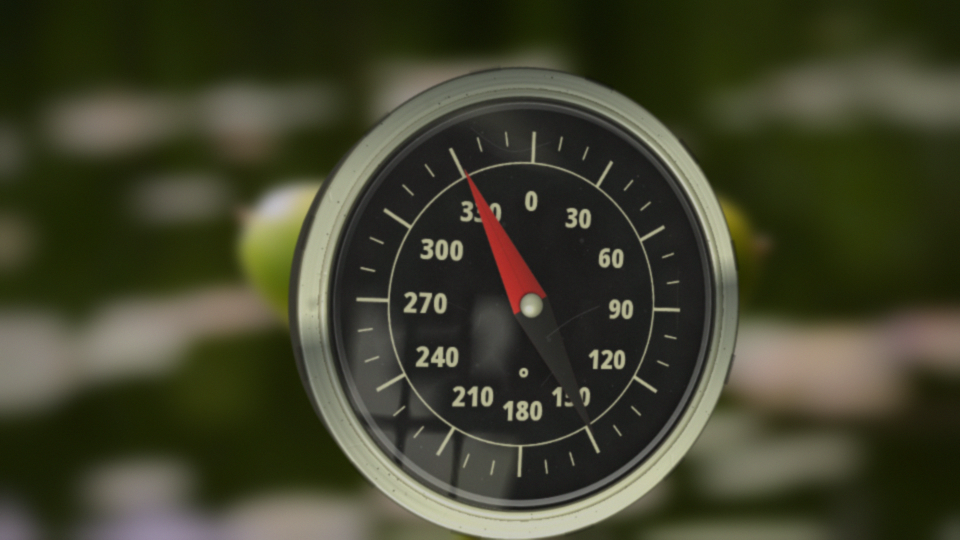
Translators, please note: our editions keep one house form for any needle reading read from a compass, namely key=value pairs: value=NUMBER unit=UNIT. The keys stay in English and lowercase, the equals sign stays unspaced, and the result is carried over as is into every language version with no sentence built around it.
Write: value=330 unit=°
